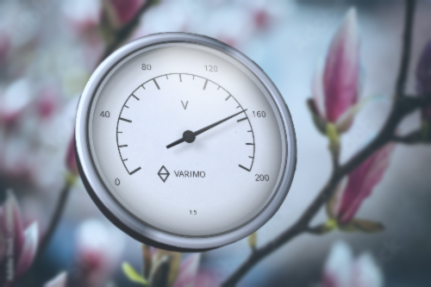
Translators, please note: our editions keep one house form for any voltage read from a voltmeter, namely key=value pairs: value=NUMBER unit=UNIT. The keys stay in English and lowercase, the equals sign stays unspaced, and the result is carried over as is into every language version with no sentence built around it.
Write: value=155 unit=V
